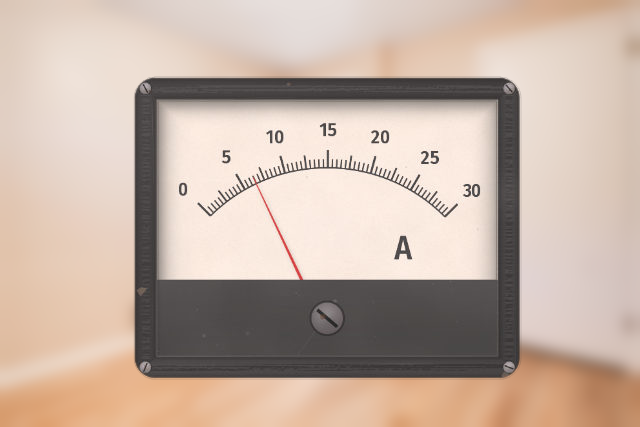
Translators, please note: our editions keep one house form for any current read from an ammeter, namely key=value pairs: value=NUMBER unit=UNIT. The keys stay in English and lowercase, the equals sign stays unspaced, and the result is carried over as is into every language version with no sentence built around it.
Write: value=6.5 unit=A
